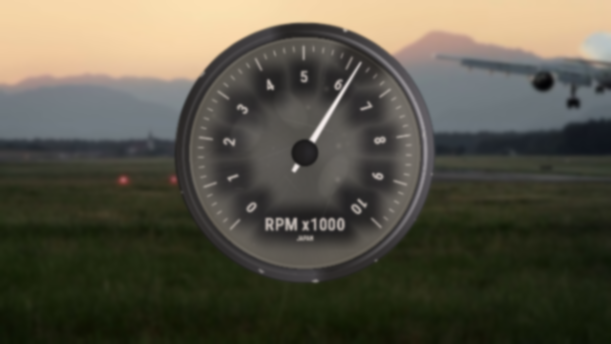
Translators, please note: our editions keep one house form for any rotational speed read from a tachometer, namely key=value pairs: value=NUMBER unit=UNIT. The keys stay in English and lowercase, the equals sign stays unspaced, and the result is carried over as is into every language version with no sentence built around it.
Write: value=6200 unit=rpm
